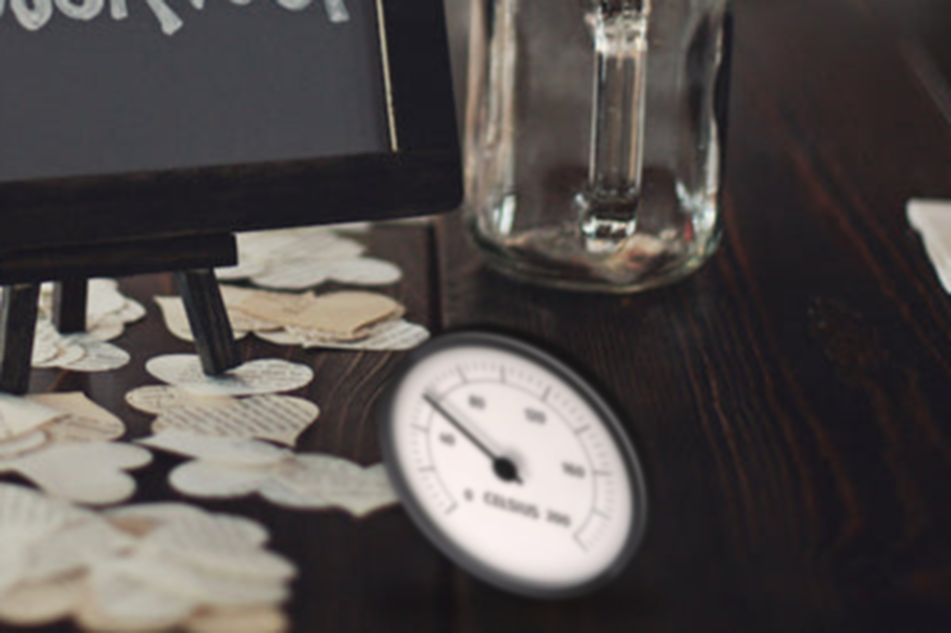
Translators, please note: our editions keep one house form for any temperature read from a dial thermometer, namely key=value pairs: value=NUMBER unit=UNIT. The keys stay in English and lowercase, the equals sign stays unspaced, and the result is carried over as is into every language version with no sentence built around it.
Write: value=60 unit=°C
